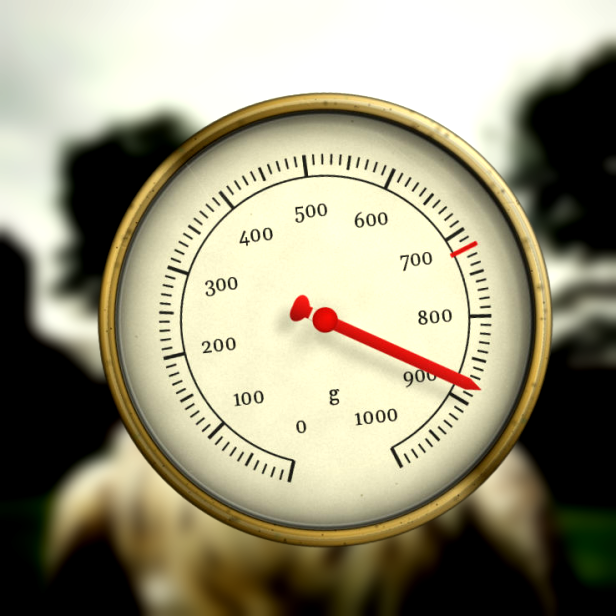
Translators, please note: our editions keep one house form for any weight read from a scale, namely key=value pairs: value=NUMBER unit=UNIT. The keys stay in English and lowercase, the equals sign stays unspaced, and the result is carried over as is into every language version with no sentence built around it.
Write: value=880 unit=g
